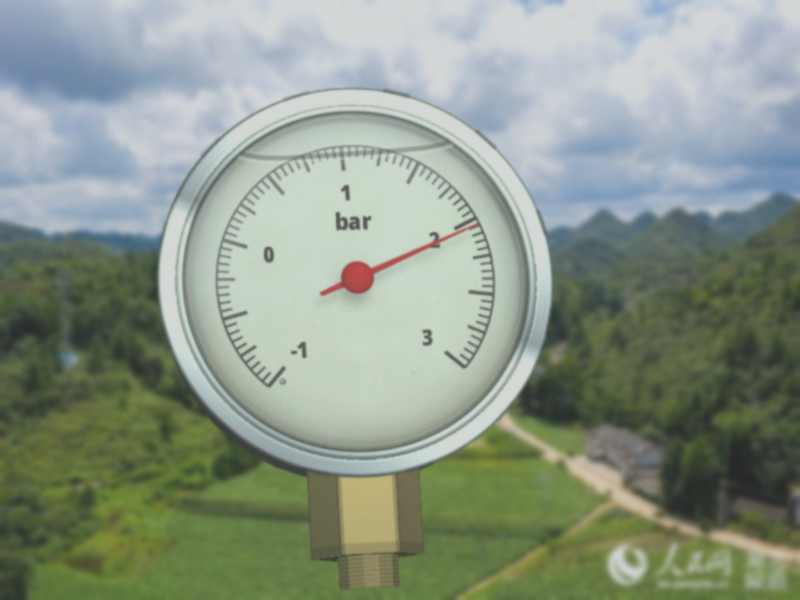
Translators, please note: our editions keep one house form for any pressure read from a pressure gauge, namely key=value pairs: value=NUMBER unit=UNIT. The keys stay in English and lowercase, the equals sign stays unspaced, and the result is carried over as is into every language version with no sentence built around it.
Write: value=2.05 unit=bar
